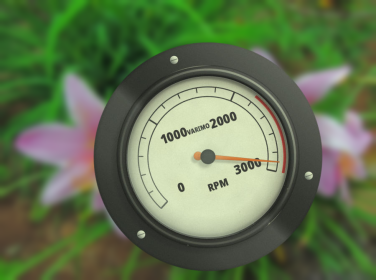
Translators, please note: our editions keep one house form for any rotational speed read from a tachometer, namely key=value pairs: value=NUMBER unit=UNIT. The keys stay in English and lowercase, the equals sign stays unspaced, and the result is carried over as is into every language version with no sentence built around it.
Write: value=2900 unit=rpm
